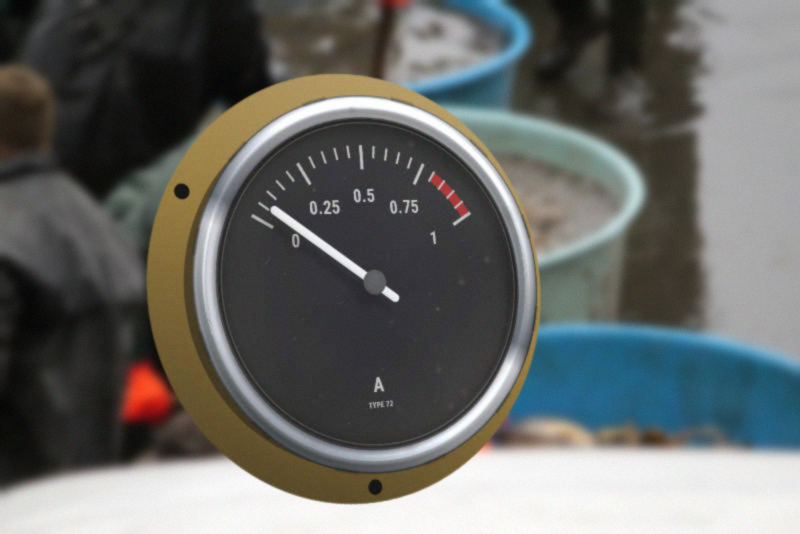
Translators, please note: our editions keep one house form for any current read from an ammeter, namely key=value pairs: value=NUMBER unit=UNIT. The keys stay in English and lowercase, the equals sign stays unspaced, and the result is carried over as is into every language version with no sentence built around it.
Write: value=0.05 unit=A
